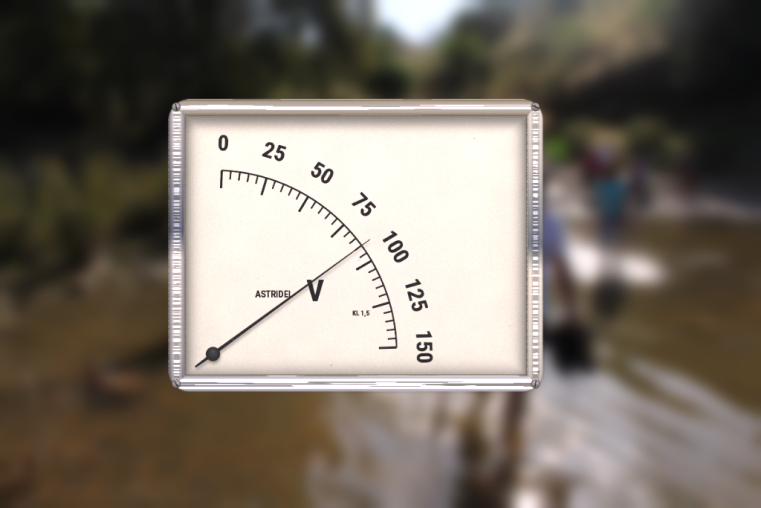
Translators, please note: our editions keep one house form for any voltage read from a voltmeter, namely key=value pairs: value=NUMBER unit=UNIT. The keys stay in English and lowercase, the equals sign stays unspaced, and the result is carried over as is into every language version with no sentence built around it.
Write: value=90 unit=V
